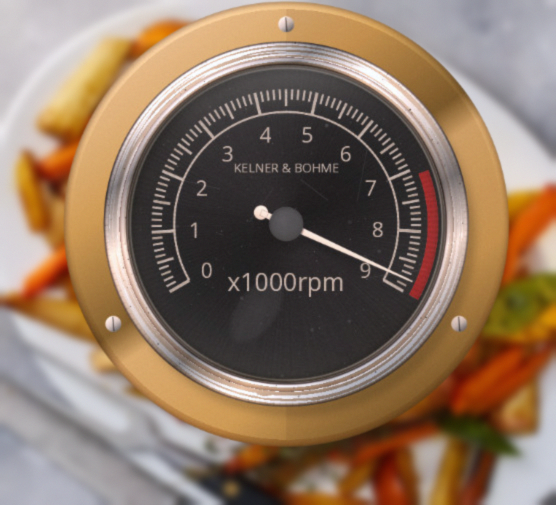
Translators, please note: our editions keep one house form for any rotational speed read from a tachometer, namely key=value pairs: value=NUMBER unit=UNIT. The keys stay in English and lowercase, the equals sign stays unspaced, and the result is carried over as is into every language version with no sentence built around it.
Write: value=8800 unit=rpm
